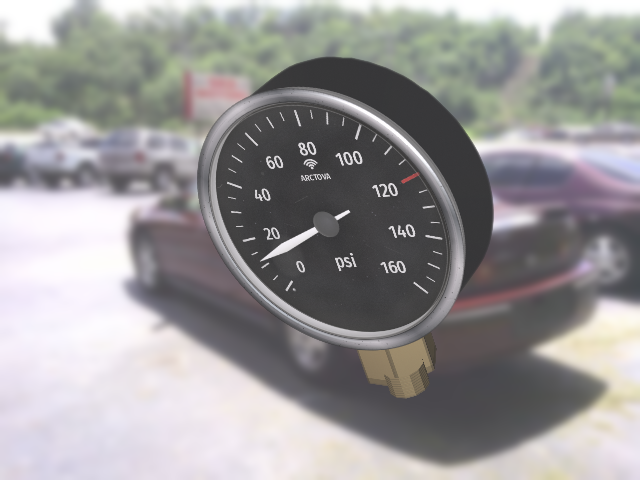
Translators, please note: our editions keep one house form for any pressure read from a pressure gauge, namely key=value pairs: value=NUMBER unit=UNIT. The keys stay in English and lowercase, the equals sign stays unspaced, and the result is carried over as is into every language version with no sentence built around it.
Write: value=12.5 unit=psi
